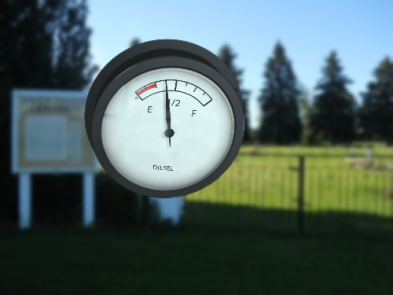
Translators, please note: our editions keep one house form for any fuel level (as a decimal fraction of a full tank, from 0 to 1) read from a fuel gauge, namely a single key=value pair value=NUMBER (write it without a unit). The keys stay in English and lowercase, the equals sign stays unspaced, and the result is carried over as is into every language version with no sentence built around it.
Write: value=0.375
